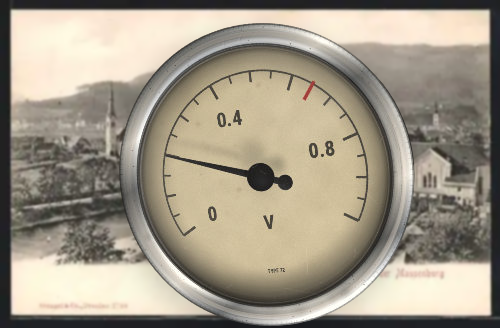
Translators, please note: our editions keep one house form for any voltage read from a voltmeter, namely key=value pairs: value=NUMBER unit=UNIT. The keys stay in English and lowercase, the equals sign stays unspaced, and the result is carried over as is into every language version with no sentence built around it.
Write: value=0.2 unit=V
